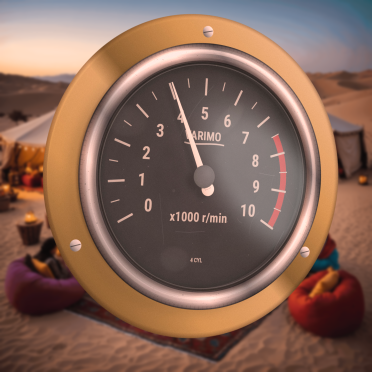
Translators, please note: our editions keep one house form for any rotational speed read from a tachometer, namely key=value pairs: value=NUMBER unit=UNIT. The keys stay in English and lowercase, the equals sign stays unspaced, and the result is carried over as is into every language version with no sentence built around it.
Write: value=4000 unit=rpm
